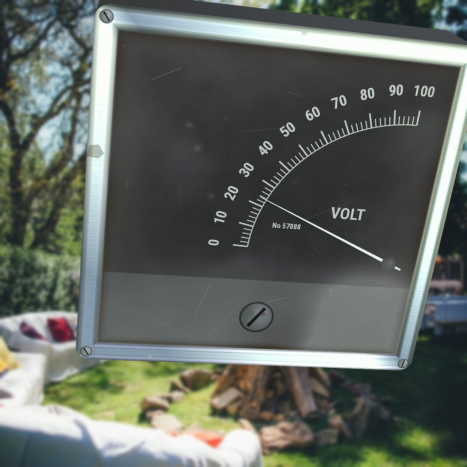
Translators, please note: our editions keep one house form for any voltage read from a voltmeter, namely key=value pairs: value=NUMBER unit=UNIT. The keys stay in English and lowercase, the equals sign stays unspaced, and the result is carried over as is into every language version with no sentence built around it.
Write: value=24 unit=V
